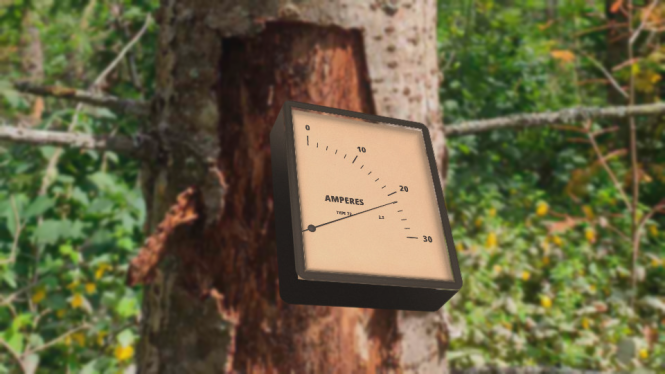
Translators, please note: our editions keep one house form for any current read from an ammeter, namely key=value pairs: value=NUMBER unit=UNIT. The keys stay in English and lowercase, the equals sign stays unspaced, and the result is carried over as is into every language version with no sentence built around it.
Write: value=22 unit=A
